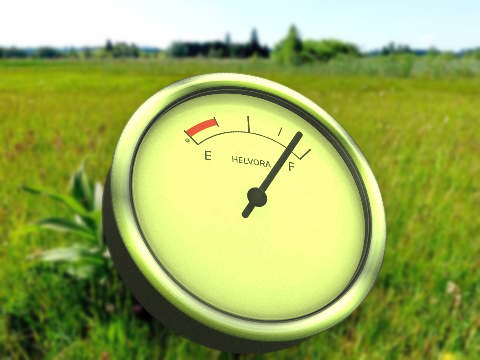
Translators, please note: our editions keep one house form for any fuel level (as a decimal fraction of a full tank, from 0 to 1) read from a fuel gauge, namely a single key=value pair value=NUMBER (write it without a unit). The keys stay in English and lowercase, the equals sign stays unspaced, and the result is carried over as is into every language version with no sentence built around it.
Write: value=0.875
